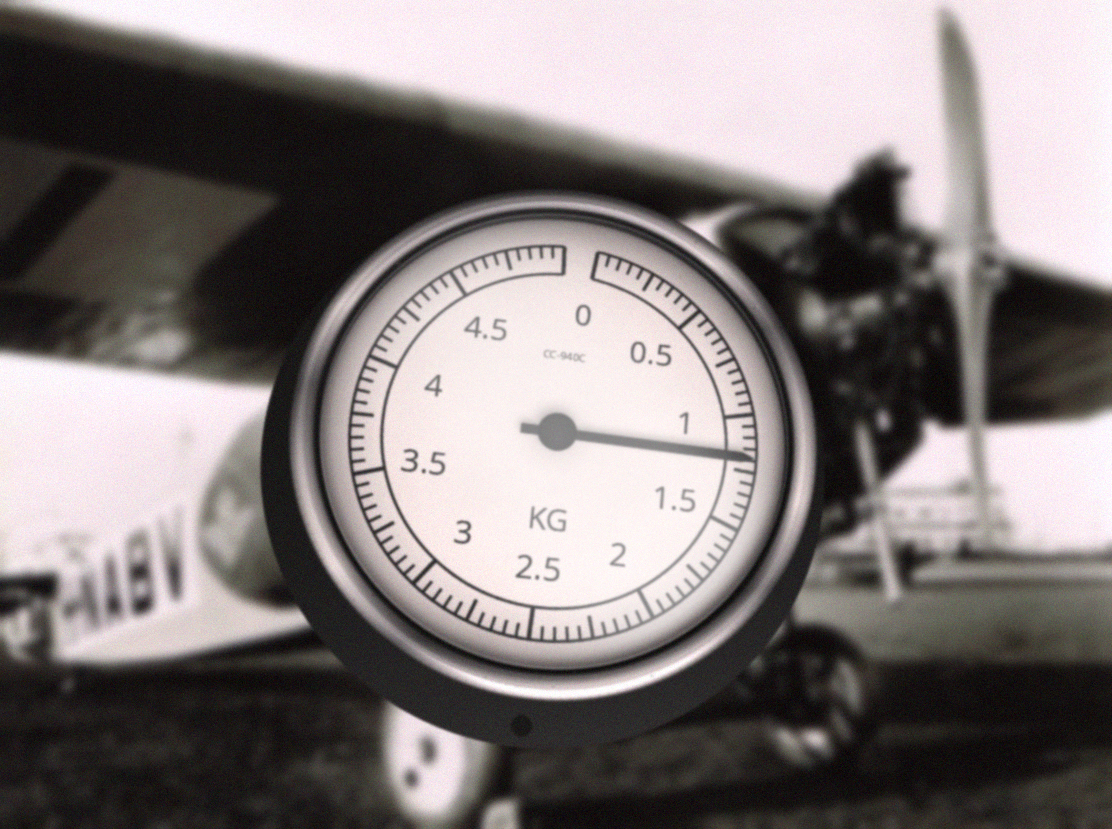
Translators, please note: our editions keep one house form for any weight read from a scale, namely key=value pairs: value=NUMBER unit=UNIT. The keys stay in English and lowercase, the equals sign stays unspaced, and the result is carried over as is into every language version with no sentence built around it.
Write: value=1.2 unit=kg
